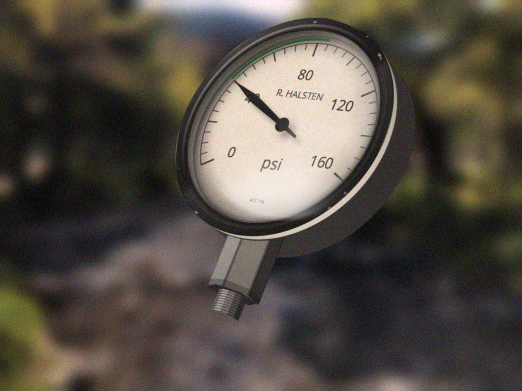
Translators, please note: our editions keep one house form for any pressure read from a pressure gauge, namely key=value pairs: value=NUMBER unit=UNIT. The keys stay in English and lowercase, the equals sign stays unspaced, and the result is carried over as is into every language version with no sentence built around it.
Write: value=40 unit=psi
